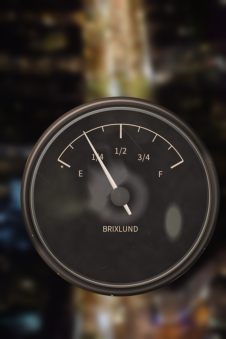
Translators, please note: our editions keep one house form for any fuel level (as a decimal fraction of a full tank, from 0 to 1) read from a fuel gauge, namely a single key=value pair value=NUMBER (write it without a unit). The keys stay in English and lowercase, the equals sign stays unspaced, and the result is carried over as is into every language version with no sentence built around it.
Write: value=0.25
